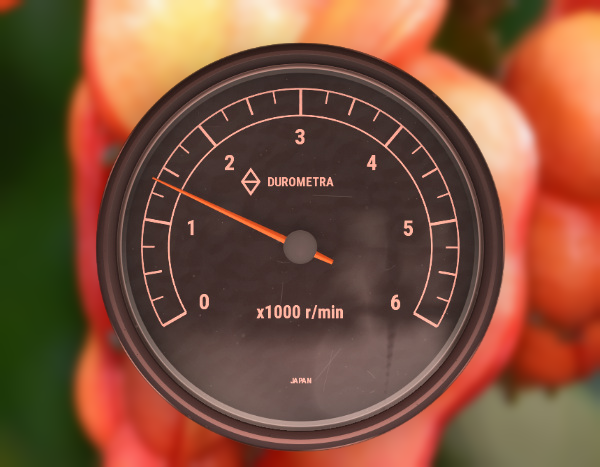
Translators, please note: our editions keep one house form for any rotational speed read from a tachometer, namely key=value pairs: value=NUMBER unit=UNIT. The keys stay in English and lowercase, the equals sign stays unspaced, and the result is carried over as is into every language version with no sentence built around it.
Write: value=1375 unit=rpm
